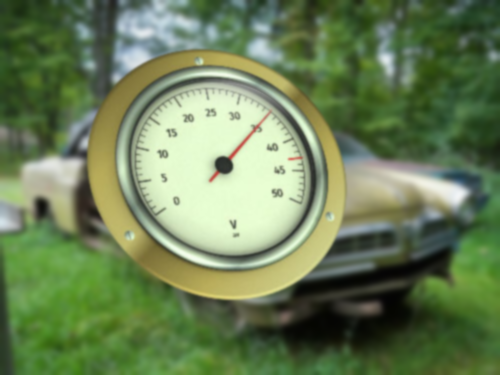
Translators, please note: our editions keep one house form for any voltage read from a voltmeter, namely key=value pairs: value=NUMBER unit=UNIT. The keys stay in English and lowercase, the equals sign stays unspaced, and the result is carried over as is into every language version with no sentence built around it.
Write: value=35 unit=V
